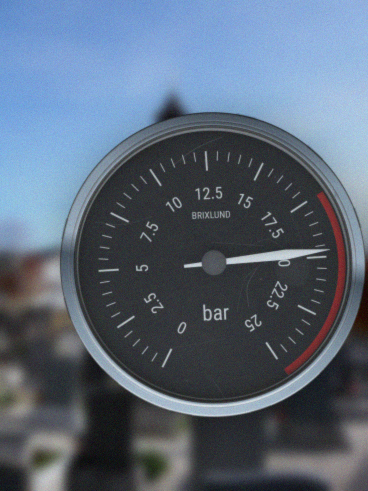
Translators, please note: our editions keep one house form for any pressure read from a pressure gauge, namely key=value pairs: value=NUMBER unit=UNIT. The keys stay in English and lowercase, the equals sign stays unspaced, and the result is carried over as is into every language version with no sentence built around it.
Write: value=19.75 unit=bar
